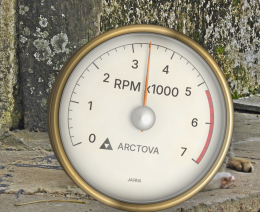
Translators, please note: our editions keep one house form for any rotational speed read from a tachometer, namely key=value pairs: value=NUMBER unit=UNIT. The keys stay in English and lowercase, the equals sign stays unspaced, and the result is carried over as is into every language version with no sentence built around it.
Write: value=3400 unit=rpm
